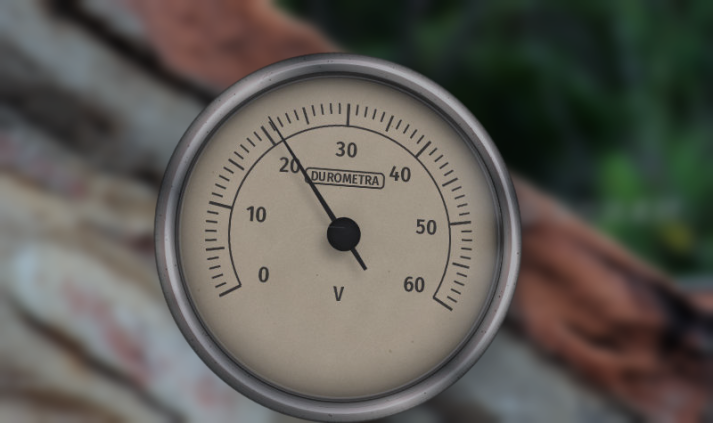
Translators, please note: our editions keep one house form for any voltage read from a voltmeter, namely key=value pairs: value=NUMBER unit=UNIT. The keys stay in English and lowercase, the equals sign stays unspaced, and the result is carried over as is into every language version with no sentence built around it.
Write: value=21 unit=V
